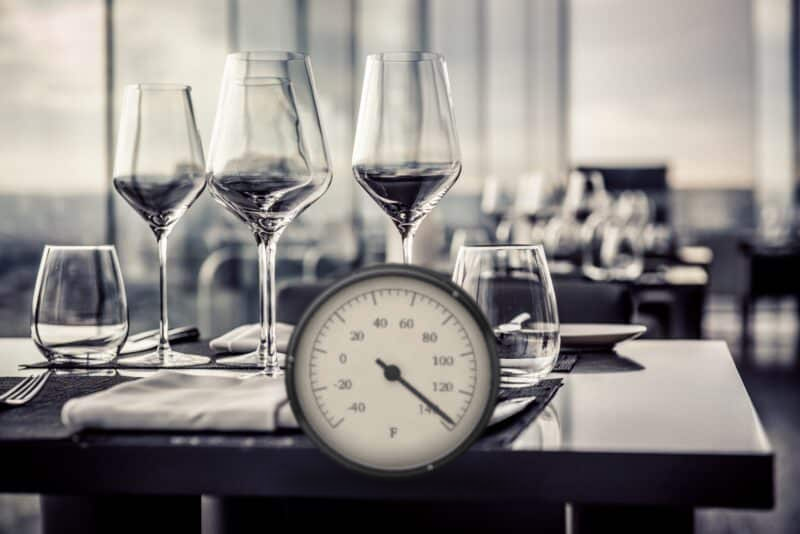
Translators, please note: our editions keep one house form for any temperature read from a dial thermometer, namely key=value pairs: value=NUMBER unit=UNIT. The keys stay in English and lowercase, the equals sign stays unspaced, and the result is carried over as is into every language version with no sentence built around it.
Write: value=136 unit=°F
